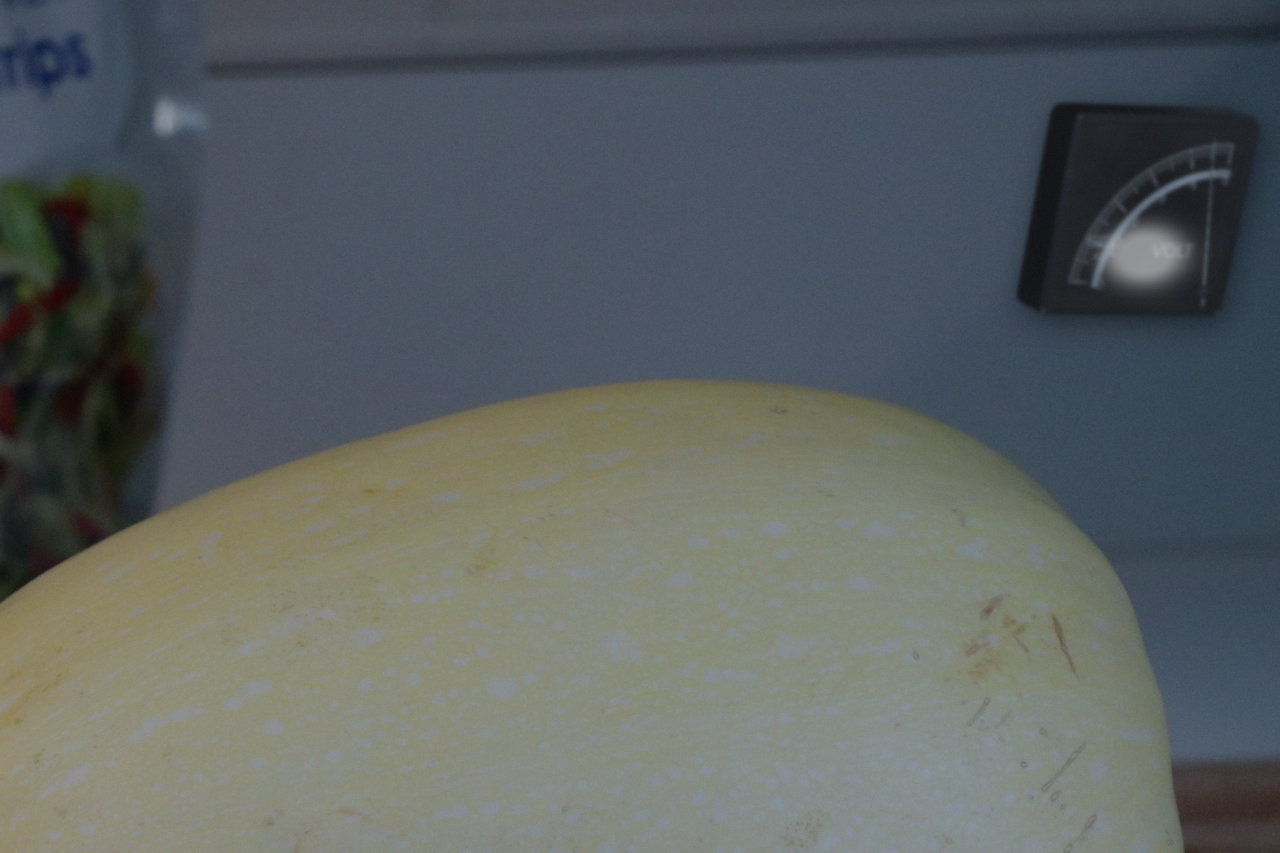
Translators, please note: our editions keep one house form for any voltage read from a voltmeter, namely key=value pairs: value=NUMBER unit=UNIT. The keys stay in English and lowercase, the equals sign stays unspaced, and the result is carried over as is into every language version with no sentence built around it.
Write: value=4.5 unit=V
